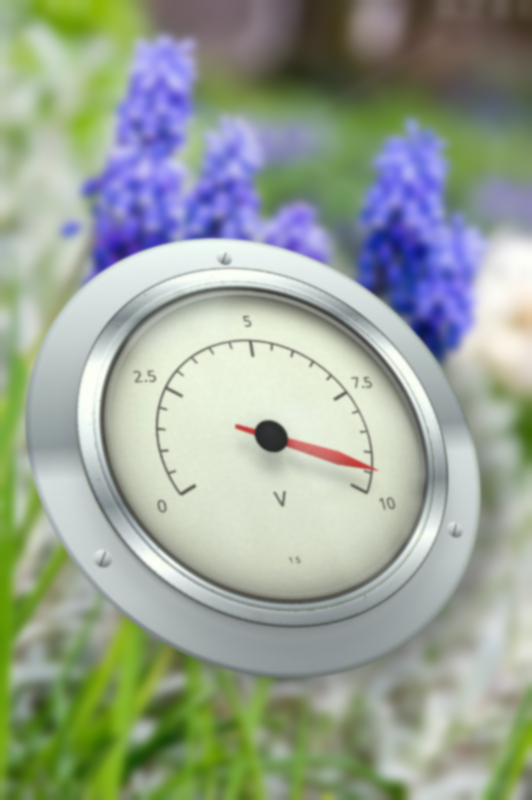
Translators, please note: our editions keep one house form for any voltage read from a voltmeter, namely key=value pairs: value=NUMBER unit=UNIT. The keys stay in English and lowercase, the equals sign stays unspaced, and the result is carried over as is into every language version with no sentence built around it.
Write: value=9.5 unit=V
